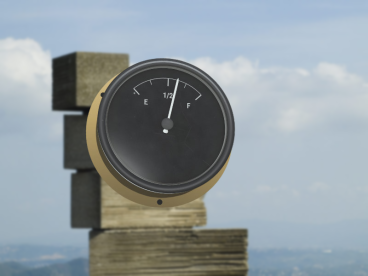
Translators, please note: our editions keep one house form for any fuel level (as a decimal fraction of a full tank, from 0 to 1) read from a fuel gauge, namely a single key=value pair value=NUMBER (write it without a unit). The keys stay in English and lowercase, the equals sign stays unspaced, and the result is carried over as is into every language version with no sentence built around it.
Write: value=0.625
